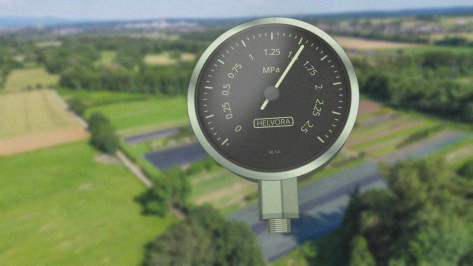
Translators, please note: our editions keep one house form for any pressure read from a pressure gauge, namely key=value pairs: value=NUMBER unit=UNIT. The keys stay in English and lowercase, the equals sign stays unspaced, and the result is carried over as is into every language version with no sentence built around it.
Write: value=1.55 unit=MPa
